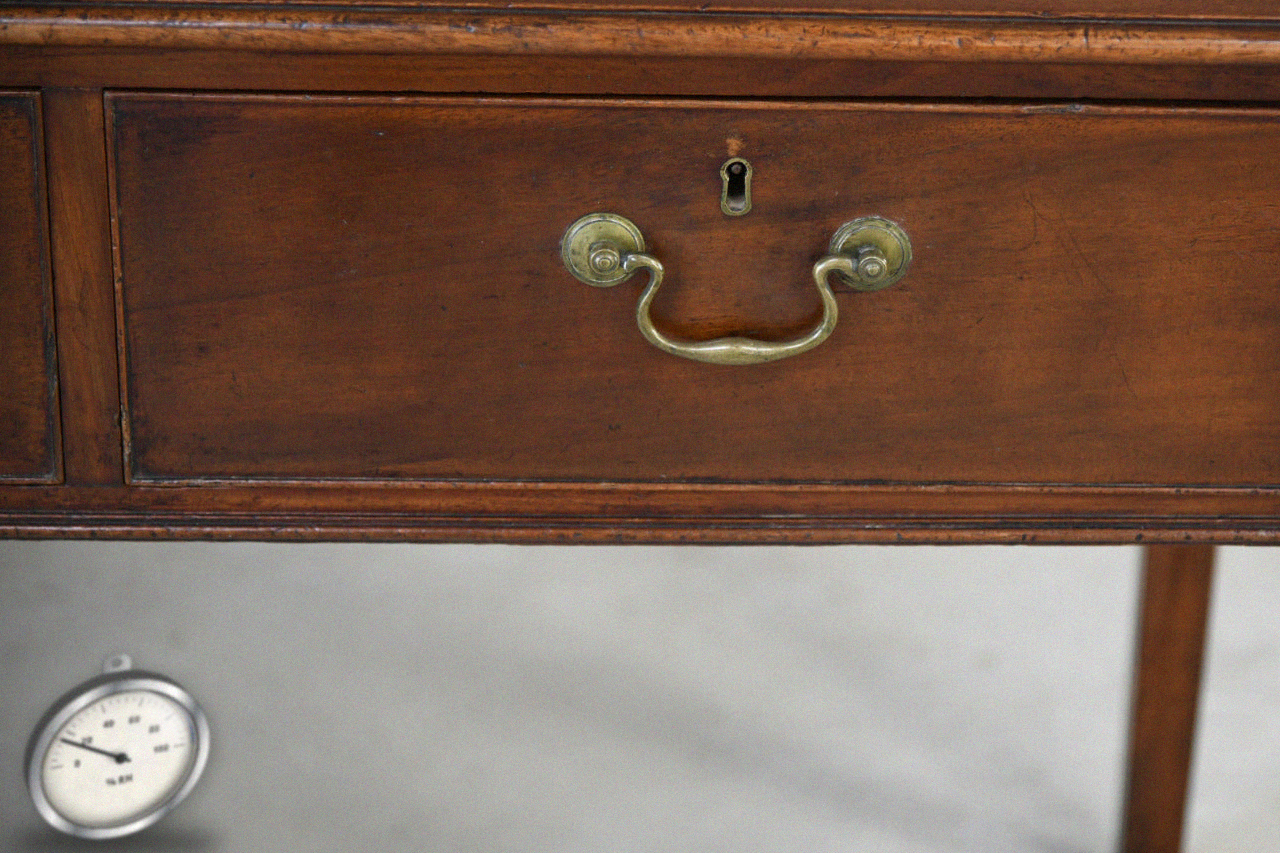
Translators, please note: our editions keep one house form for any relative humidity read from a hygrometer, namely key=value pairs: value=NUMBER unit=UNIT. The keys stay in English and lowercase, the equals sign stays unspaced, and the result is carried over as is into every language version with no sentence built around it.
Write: value=16 unit=%
